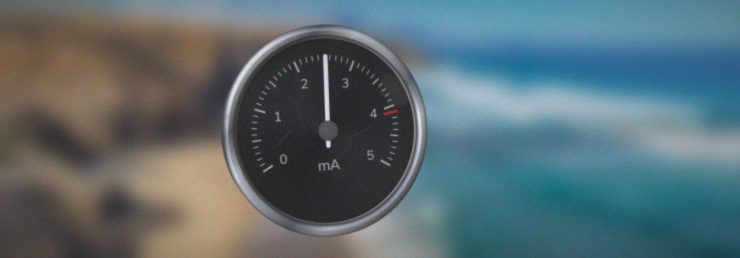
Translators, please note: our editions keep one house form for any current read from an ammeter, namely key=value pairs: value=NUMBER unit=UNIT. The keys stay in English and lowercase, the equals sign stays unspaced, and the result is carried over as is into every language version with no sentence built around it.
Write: value=2.5 unit=mA
